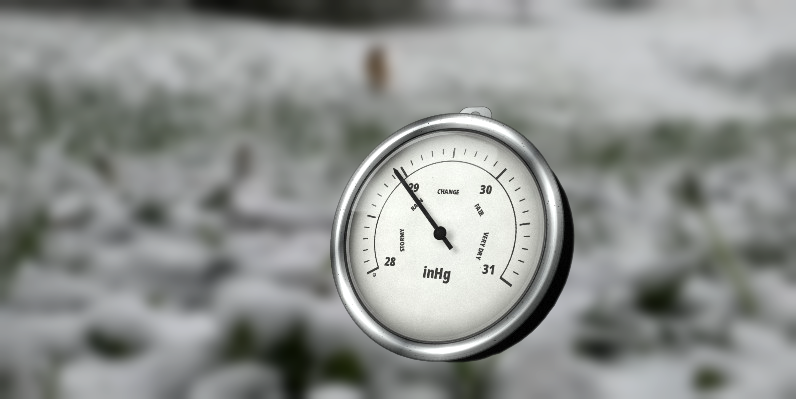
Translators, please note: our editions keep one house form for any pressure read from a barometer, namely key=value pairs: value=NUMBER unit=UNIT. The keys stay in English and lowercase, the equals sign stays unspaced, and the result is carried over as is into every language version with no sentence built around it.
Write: value=28.95 unit=inHg
